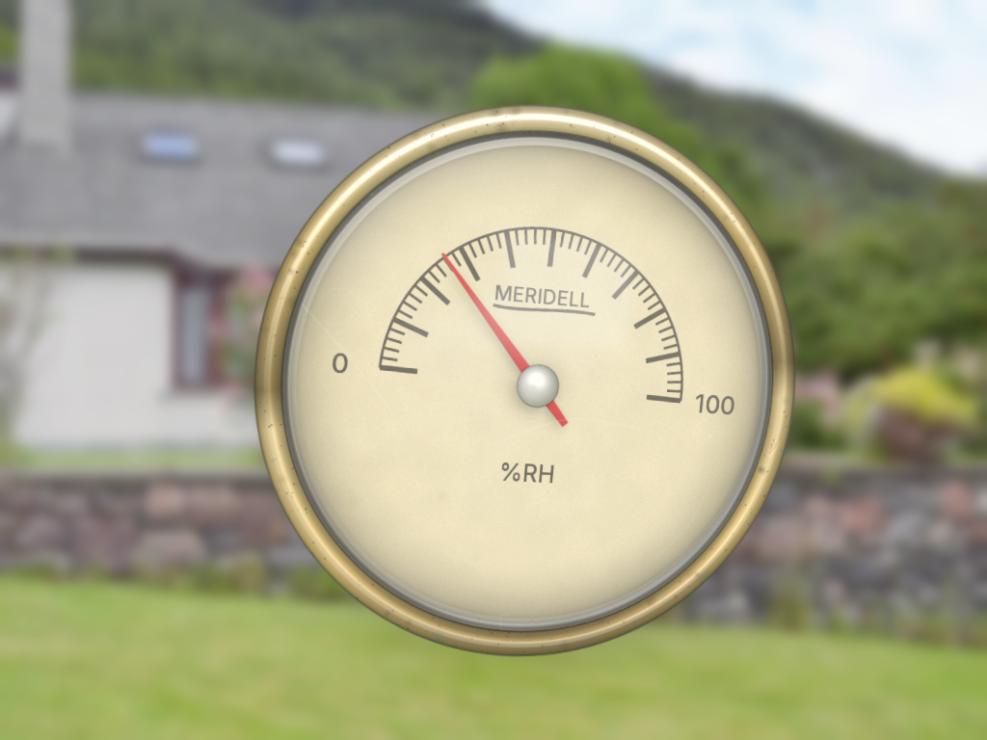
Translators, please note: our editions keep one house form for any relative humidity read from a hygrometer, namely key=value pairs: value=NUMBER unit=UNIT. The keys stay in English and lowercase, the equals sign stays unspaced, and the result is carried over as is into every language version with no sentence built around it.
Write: value=26 unit=%
